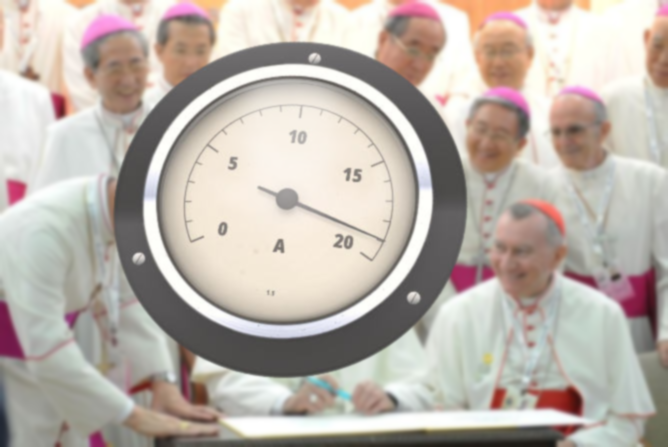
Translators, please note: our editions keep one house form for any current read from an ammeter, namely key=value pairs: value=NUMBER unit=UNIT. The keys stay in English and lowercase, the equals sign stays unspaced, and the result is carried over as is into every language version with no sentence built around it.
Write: value=19 unit=A
